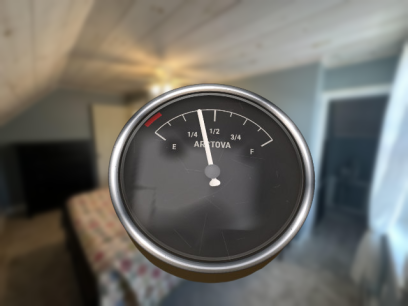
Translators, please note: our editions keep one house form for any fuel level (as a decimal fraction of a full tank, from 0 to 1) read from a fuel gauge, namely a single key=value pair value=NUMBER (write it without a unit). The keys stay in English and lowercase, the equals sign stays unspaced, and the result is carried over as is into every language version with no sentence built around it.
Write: value=0.375
